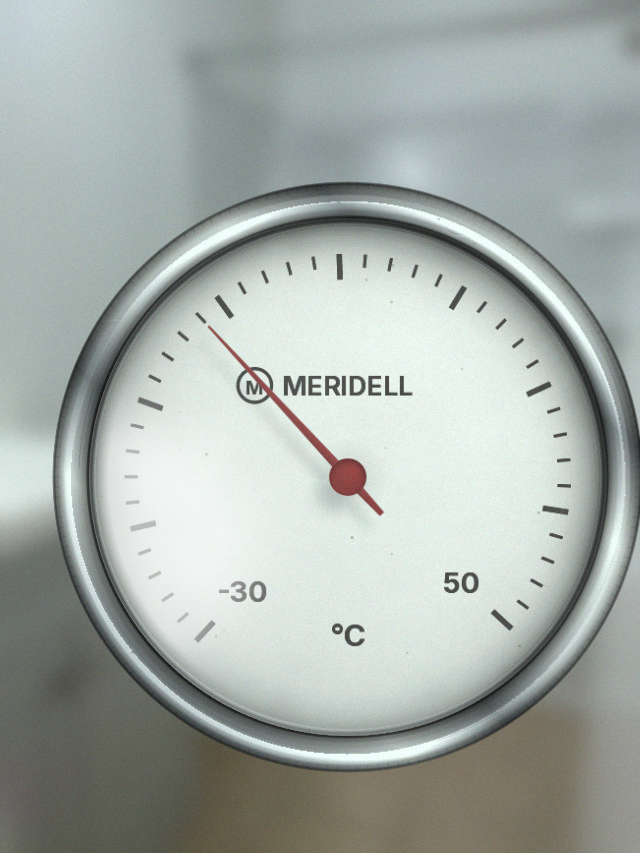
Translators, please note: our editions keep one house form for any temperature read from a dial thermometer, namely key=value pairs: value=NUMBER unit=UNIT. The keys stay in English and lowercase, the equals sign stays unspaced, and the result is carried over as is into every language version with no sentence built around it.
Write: value=-2 unit=°C
